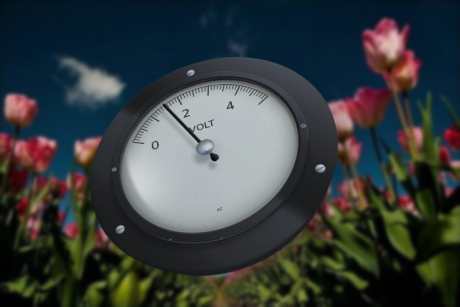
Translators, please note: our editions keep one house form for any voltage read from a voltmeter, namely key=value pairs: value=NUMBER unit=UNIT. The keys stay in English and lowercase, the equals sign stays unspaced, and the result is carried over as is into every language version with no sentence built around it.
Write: value=1.5 unit=V
